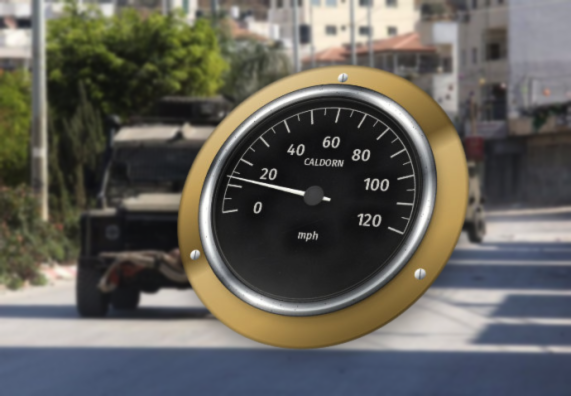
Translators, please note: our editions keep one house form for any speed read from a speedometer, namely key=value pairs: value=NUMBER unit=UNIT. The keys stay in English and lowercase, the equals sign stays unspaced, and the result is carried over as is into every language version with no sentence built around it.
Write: value=12.5 unit=mph
